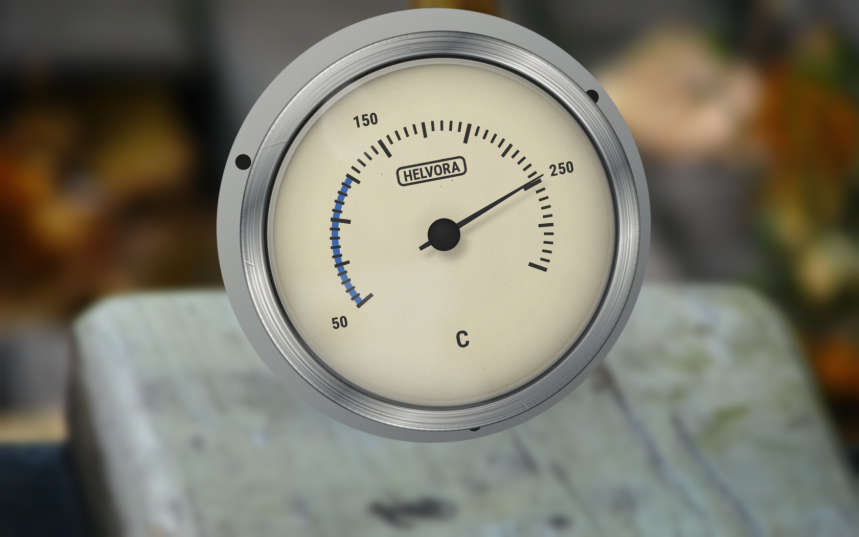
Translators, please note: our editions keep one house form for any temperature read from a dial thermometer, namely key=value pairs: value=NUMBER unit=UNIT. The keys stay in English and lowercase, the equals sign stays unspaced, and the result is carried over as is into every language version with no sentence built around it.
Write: value=247.5 unit=°C
